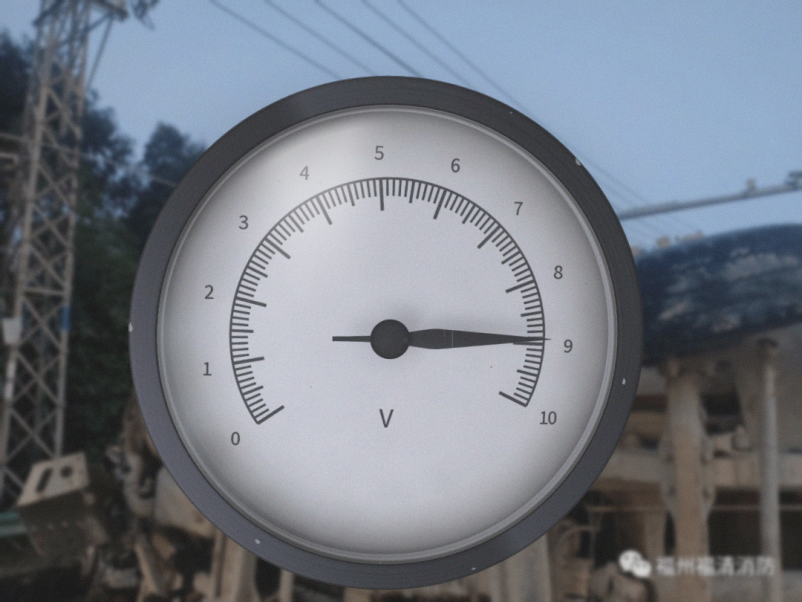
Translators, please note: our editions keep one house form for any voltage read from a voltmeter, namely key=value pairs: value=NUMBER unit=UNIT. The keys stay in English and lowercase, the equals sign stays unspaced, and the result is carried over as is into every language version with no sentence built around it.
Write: value=8.9 unit=V
